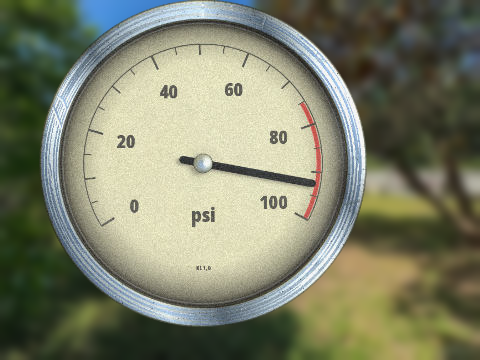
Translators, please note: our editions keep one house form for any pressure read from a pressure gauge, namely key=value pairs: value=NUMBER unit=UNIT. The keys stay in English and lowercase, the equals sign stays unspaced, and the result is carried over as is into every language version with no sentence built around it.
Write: value=92.5 unit=psi
